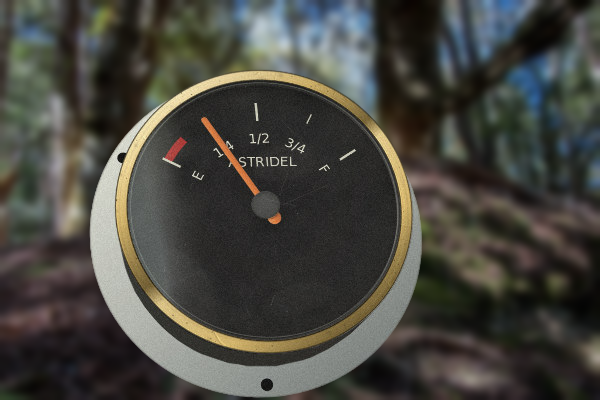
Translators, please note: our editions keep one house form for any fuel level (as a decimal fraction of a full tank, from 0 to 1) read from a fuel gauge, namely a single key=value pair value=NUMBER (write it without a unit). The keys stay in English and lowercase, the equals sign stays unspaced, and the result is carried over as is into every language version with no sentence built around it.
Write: value=0.25
